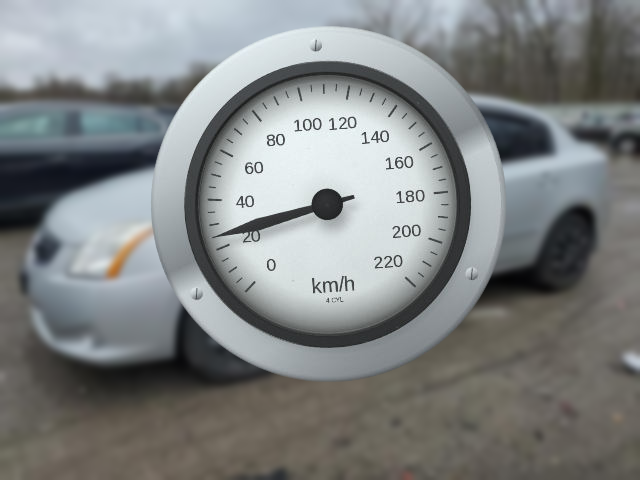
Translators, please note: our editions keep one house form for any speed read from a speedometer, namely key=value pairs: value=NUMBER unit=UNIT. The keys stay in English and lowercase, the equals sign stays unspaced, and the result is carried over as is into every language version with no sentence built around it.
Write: value=25 unit=km/h
